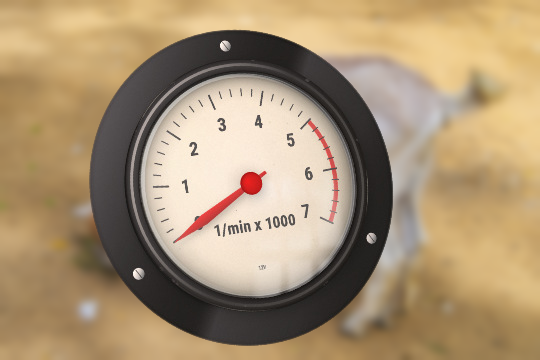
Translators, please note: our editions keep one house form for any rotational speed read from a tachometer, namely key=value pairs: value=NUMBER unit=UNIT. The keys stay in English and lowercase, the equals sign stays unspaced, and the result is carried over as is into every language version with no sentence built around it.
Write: value=0 unit=rpm
